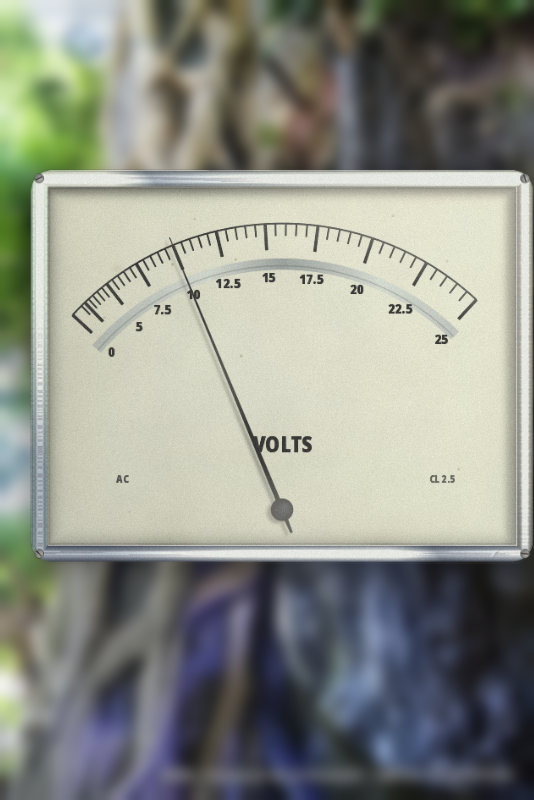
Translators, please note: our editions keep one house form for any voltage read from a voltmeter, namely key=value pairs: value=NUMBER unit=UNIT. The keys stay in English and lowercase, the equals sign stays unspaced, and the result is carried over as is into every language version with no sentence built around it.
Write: value=10 unit=V
